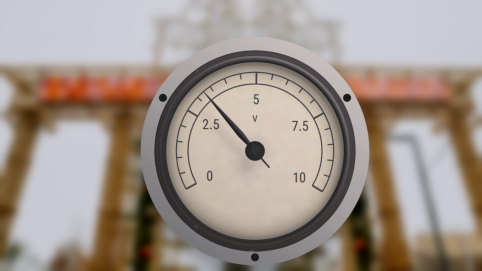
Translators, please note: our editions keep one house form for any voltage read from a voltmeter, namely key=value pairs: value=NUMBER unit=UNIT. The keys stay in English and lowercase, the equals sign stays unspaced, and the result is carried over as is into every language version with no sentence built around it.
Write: value=3.25 unit=V
